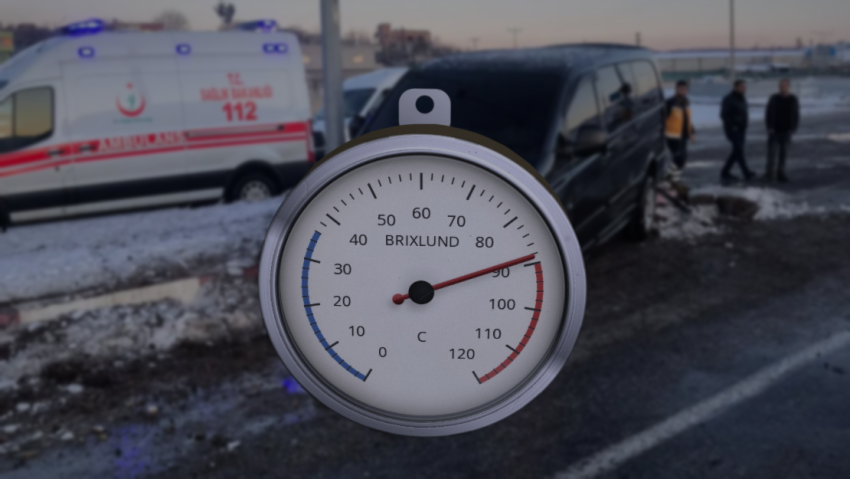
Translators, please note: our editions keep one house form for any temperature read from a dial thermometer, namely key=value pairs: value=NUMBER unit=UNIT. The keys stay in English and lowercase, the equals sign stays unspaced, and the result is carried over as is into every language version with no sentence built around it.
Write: value=88 unit=°C
